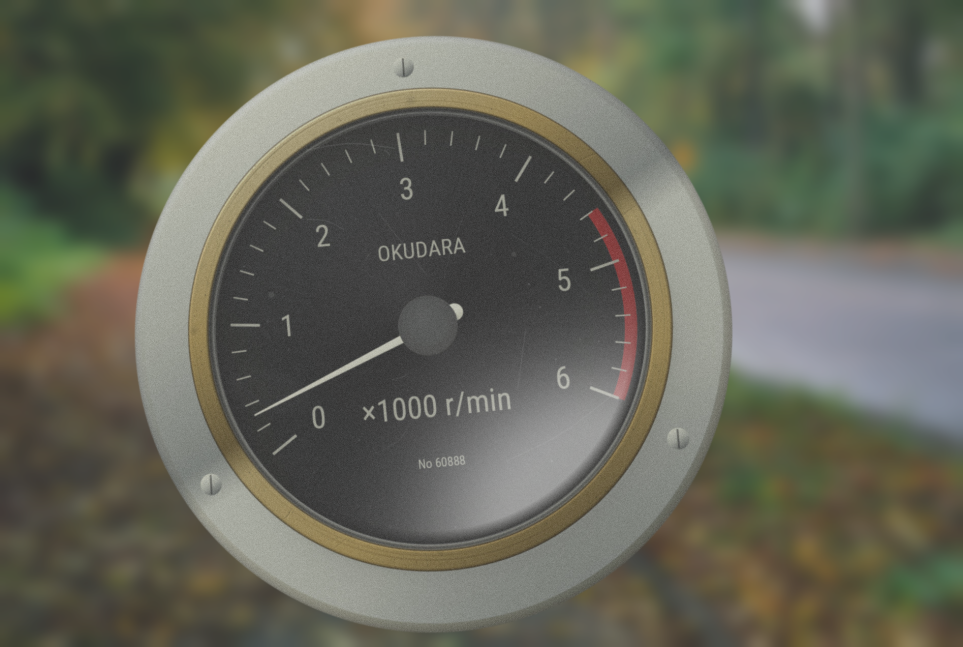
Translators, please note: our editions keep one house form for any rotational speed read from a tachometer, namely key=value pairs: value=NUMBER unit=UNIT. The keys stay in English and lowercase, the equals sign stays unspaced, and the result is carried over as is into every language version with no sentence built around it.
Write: value=300 unit=rpm
